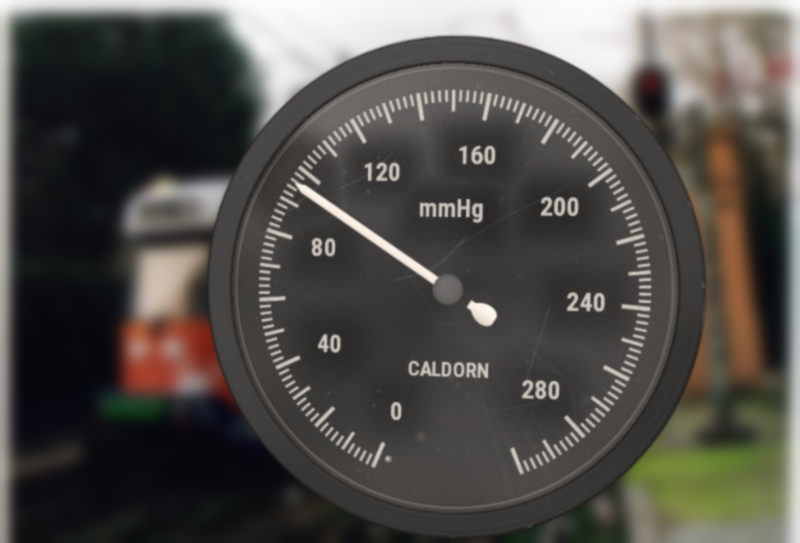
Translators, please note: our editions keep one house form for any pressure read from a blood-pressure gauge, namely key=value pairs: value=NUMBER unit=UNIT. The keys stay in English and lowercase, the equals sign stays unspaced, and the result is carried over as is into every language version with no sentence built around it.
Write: value=96 unit=mmHg
